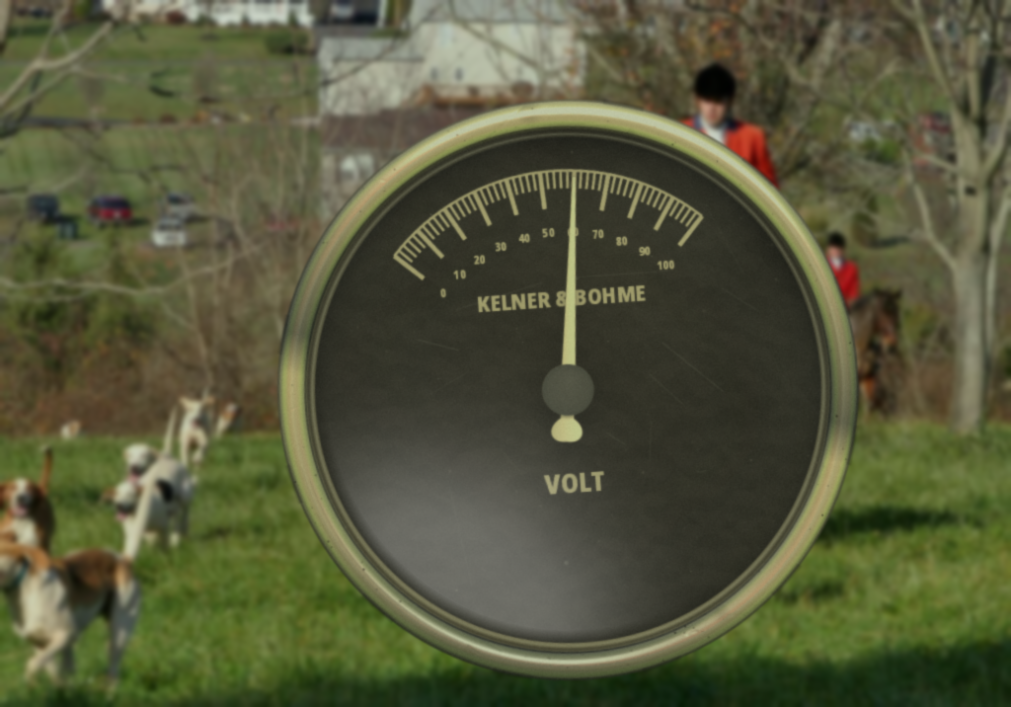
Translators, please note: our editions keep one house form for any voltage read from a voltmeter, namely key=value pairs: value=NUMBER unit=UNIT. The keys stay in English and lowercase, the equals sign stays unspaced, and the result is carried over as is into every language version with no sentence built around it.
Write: value=60 unit=V
